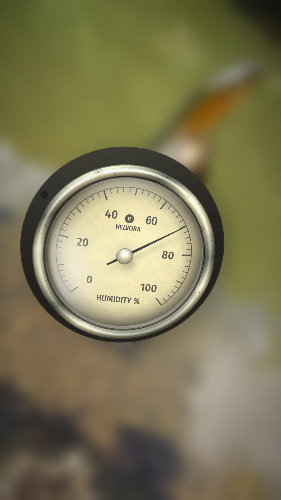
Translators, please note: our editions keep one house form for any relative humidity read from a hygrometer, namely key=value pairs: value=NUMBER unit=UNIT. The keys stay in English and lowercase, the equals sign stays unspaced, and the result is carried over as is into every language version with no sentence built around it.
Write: value=70 unit=%
